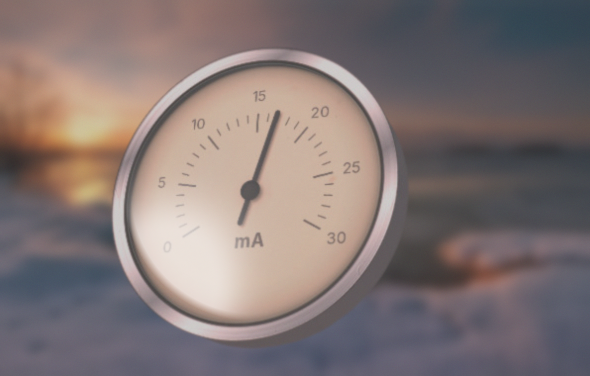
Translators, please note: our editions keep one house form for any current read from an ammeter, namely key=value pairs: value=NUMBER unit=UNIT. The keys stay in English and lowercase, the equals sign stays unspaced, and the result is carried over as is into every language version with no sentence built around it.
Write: value=17 unit=mA
